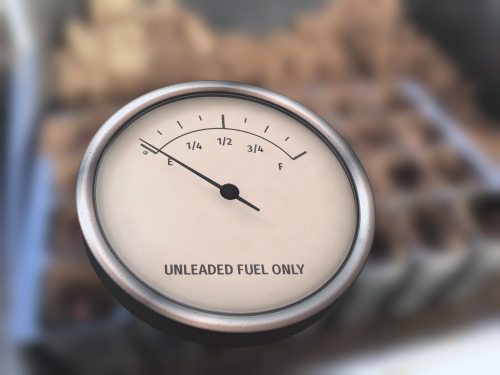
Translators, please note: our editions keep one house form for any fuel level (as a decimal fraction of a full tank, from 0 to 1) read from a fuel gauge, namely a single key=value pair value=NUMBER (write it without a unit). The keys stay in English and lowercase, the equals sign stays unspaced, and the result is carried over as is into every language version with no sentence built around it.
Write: value=0
